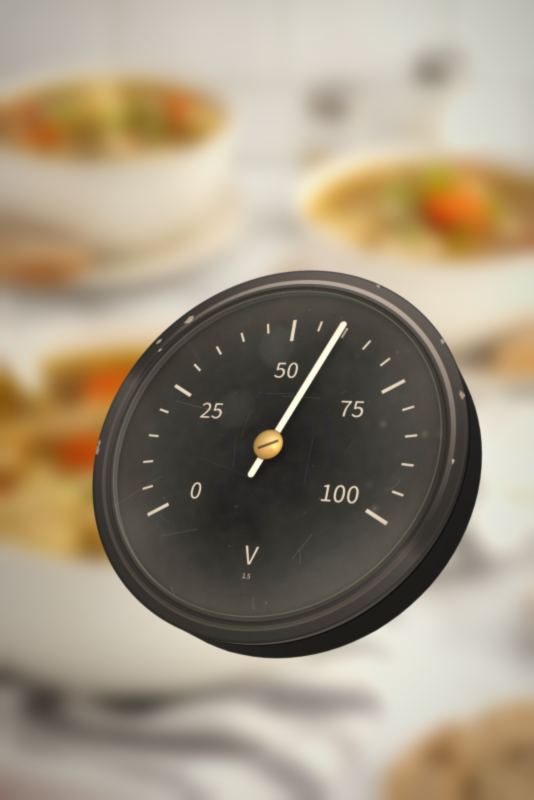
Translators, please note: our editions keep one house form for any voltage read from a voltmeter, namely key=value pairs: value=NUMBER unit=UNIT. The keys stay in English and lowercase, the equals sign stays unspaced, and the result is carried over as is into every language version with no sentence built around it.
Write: value=60 unit=V
